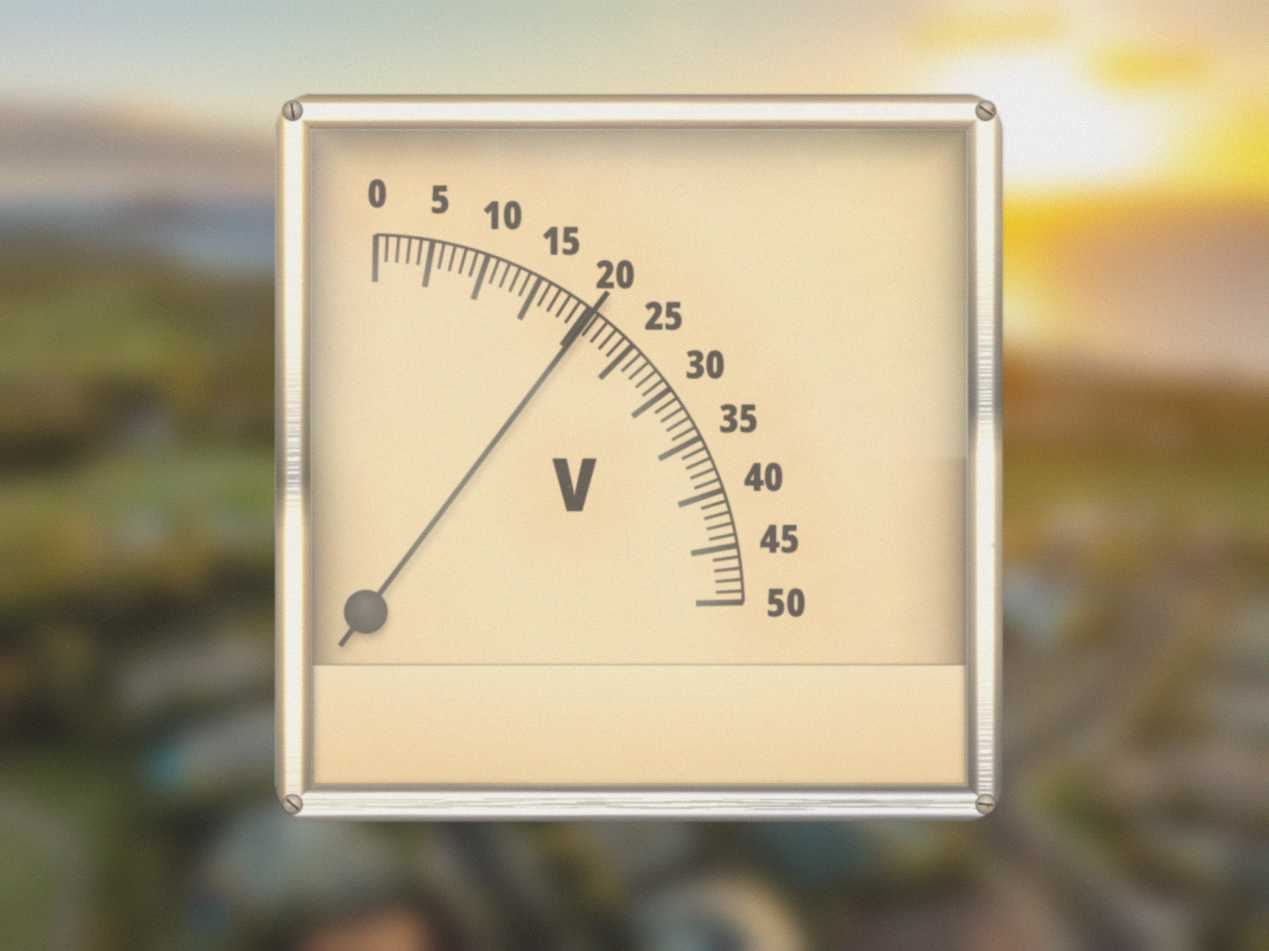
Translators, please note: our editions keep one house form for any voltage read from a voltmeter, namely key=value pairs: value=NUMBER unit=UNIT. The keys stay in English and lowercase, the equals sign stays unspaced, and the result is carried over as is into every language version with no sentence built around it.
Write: value=20.5 unit=V
